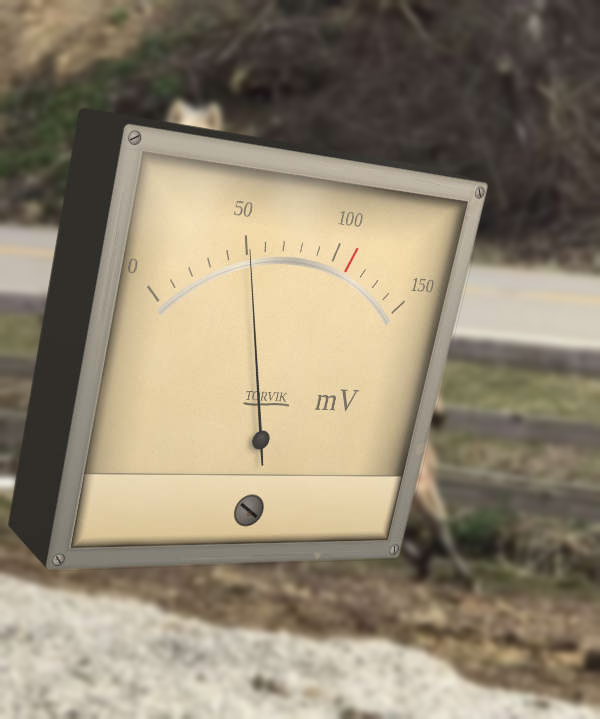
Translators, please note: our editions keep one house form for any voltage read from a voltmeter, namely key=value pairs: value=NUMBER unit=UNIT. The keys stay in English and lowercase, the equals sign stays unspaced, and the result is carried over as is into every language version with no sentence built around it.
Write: value=50 unit=mV
